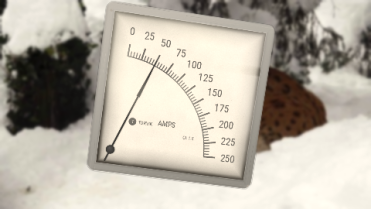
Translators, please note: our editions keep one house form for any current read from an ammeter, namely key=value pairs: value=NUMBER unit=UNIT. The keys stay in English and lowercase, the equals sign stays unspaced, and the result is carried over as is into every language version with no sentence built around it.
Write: value=50 unit=A
